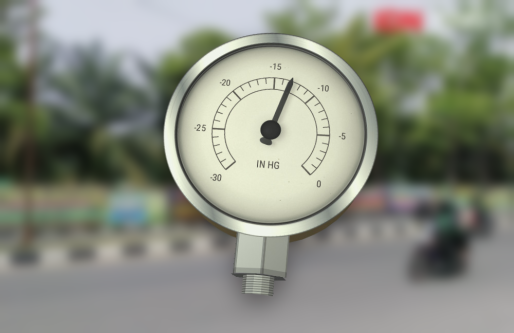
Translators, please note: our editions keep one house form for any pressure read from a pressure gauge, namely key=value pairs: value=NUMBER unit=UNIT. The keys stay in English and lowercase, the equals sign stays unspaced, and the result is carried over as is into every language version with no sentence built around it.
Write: value=-13 unit=inHg
